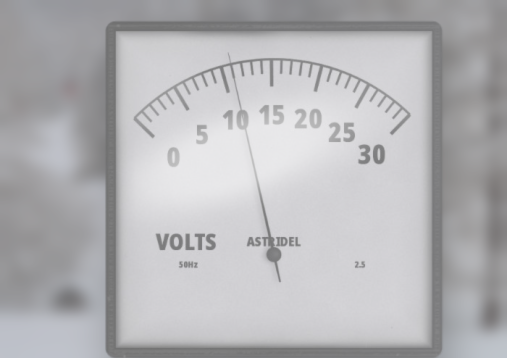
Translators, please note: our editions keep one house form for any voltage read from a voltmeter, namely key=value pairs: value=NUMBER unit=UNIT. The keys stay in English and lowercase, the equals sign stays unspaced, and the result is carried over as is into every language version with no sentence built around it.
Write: value=11 unit=V
